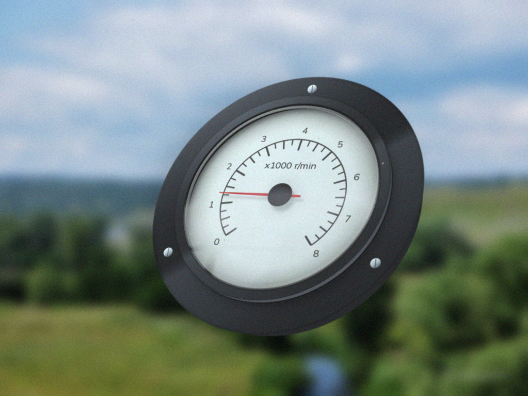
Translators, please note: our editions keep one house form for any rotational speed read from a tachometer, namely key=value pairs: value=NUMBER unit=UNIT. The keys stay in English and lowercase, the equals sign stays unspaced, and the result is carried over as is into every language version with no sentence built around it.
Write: value=1250 unit=rpm
